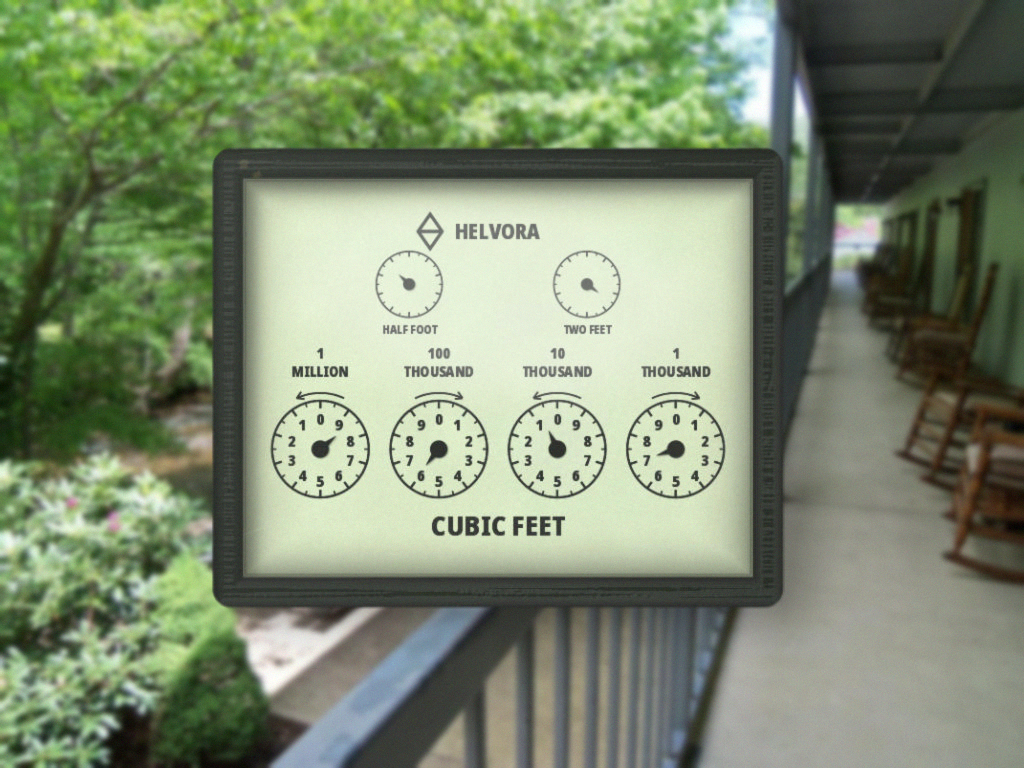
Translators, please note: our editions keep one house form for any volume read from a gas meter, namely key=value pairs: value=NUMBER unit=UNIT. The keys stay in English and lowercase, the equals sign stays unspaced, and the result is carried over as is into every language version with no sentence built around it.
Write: value=860700 unit=ft³
